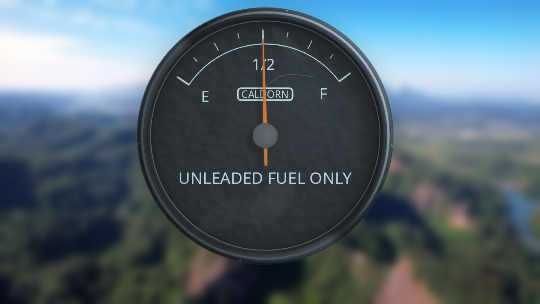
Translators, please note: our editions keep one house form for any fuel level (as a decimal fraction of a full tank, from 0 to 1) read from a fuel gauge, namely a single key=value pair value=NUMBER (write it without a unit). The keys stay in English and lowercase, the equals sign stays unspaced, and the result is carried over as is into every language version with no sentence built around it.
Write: value=0.5
